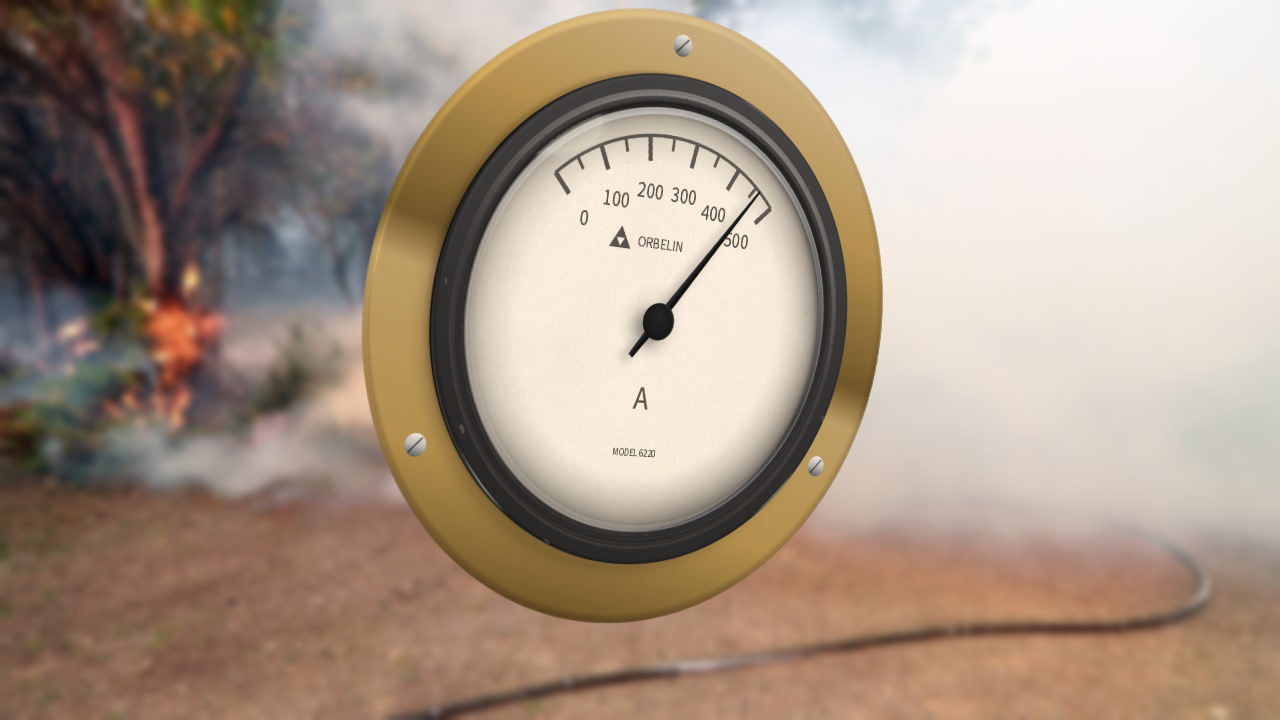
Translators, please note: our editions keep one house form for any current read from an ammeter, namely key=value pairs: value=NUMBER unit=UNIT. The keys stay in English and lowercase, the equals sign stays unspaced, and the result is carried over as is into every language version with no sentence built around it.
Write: value=450 unit=A
